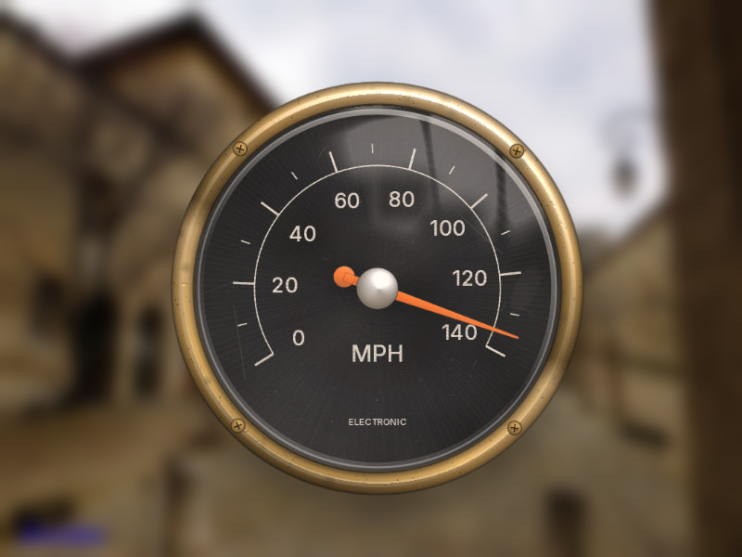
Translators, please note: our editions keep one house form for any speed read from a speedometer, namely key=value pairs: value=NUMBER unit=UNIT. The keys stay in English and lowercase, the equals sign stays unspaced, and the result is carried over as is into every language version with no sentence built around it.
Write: value=135 unit=mph
